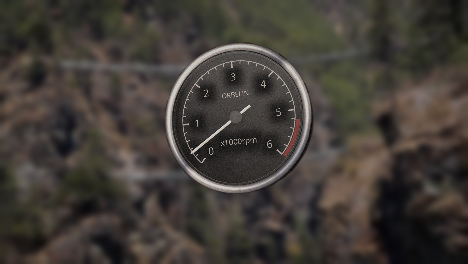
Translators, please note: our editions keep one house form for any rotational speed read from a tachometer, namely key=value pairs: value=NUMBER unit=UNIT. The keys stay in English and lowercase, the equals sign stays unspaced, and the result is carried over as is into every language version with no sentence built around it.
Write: value=300 unit=rpm
